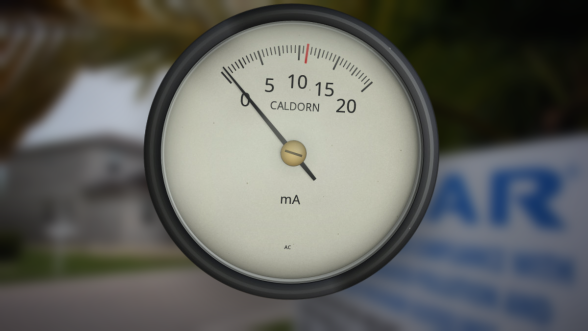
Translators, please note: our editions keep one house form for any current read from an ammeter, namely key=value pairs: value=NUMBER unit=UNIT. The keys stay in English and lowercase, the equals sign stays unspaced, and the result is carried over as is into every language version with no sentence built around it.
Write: value=0.5 unit=mA
